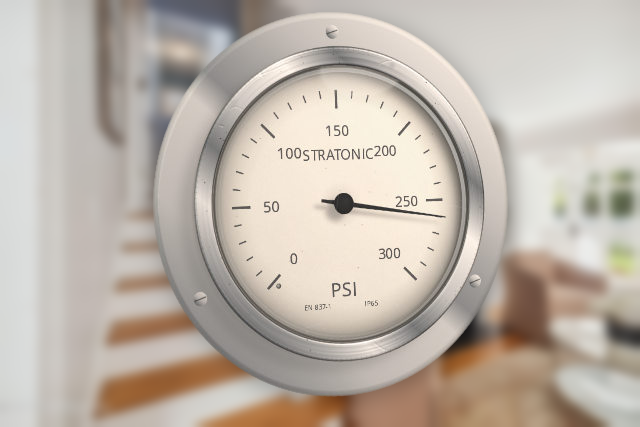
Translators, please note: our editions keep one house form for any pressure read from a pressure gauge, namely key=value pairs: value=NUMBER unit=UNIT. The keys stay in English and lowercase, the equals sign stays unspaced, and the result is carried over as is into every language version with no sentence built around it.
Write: value=260 unit=psi
